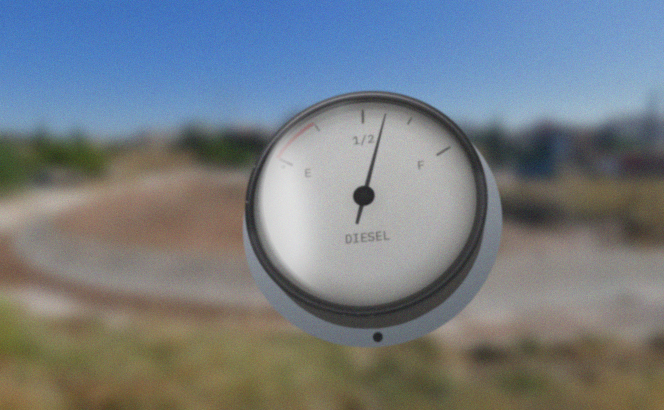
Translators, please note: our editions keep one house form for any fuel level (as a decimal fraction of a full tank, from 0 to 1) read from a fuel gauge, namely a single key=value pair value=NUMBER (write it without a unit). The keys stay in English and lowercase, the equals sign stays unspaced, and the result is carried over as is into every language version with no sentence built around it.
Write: value=0.625
